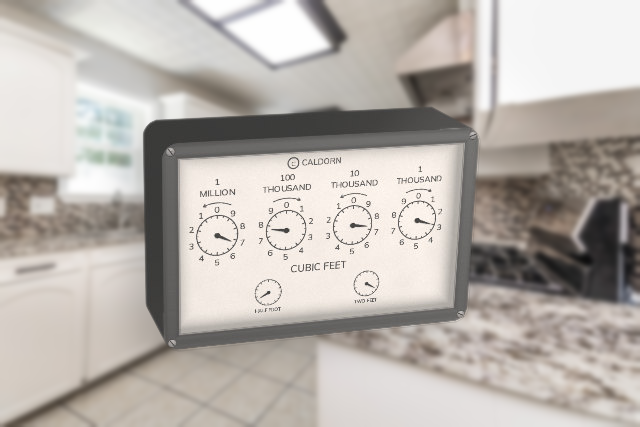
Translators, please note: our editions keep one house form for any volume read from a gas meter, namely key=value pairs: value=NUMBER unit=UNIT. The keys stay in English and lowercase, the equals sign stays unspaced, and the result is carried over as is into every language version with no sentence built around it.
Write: value=677300 unit=ft³
